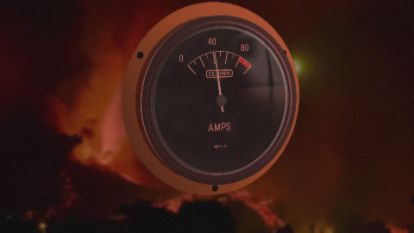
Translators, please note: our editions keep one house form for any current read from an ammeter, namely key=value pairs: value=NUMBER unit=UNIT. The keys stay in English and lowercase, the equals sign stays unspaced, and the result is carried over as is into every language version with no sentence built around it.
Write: value=40 unit=A
